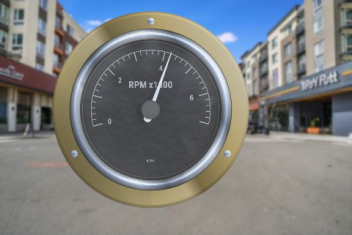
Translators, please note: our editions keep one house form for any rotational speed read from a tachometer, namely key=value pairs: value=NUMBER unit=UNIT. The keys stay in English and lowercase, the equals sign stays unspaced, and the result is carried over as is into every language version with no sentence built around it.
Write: value=4200 unit=rpm
